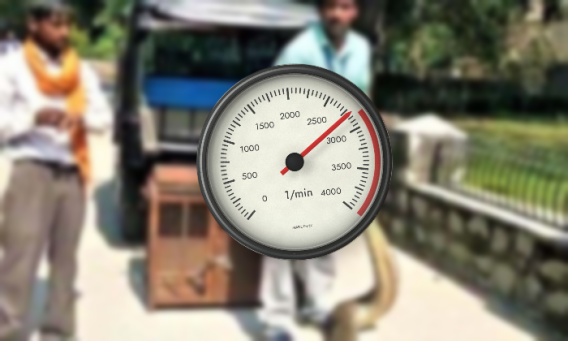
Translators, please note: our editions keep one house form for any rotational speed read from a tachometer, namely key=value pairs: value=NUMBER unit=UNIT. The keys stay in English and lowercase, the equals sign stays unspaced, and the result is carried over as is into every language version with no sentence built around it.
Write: value=2800 unit=rpm
